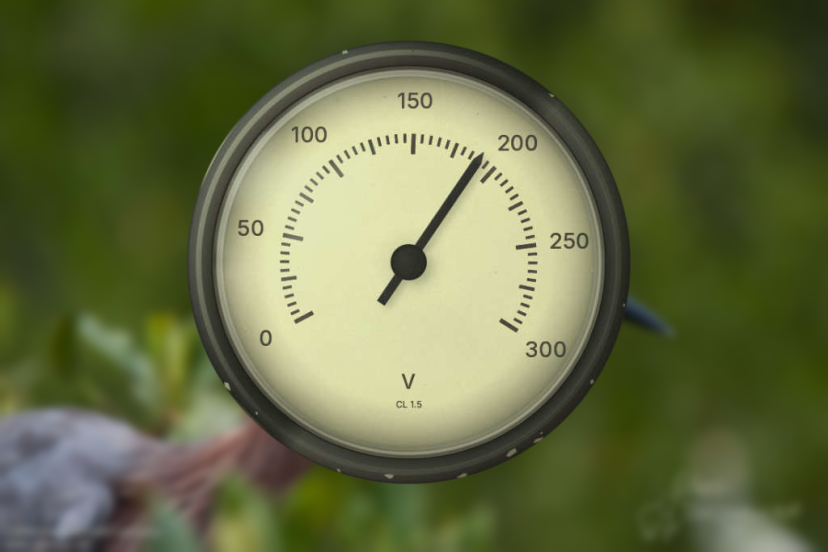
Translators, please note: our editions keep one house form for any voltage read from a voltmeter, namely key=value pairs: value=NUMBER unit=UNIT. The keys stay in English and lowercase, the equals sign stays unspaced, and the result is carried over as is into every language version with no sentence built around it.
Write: value=190 unit=V
